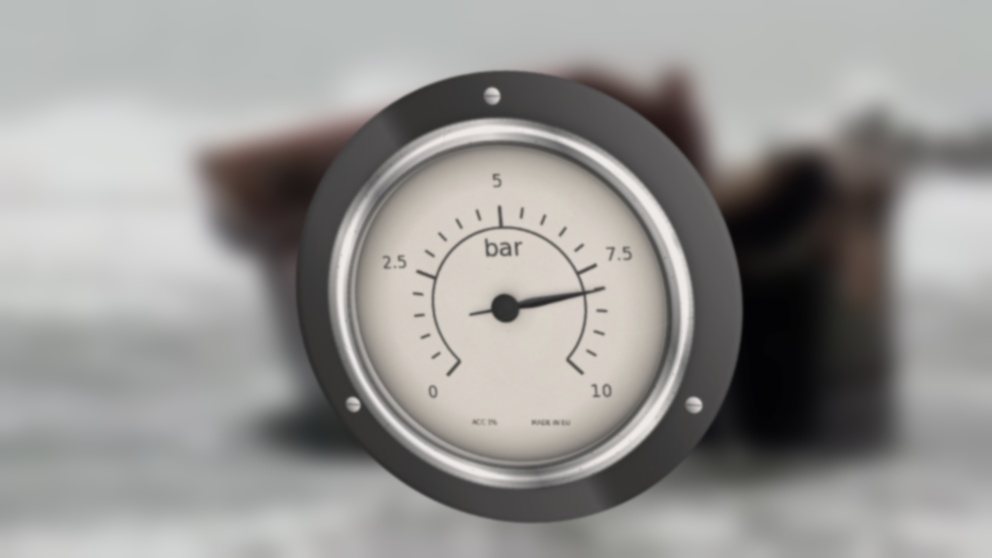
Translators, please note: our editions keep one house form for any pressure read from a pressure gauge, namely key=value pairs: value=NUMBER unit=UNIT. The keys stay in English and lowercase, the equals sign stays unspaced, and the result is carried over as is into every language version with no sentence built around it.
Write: value=8 unit=bar
